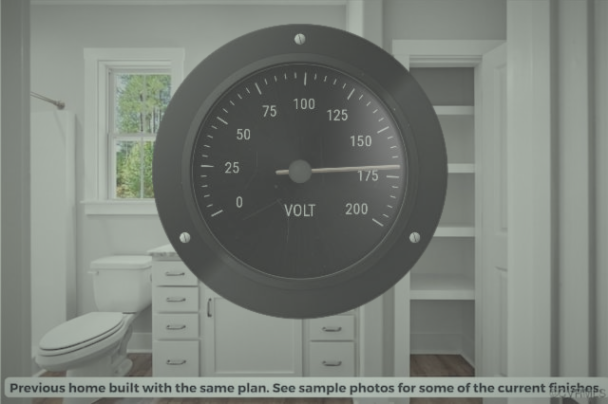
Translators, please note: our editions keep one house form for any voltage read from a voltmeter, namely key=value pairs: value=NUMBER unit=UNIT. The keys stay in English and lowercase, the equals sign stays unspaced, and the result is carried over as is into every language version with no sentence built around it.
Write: value=170 unit=V
